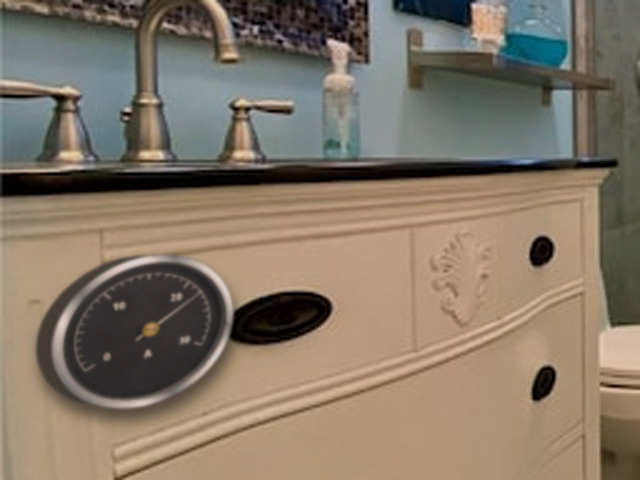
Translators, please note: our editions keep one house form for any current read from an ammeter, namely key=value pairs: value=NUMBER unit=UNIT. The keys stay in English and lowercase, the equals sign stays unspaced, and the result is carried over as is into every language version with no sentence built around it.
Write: value=22 unit=A
